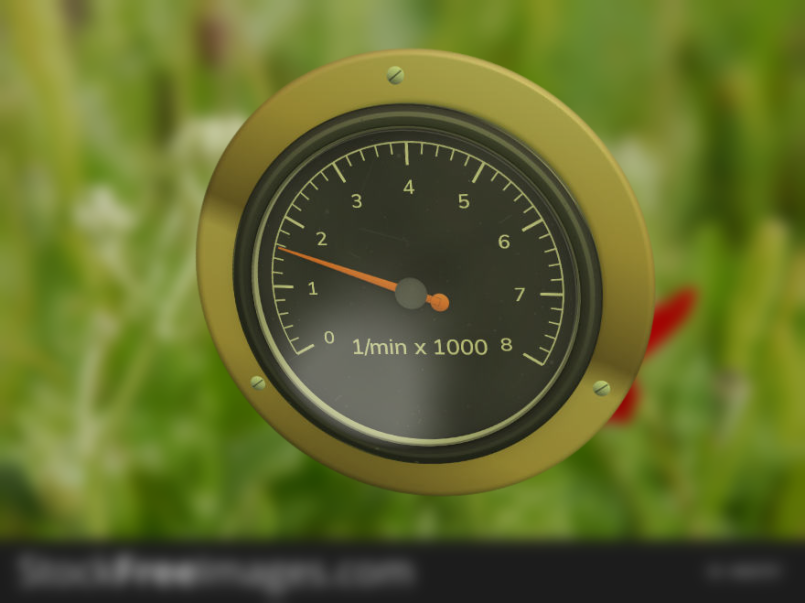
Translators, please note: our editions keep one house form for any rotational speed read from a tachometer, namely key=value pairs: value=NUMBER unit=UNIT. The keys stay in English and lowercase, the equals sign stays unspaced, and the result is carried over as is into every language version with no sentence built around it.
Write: value=1600 unit=rpm
